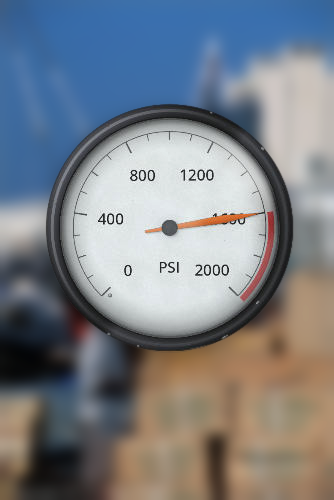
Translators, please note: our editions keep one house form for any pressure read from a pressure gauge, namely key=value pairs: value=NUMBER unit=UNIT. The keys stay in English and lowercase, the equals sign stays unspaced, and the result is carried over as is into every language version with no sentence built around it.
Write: value=1600 unit=psi
